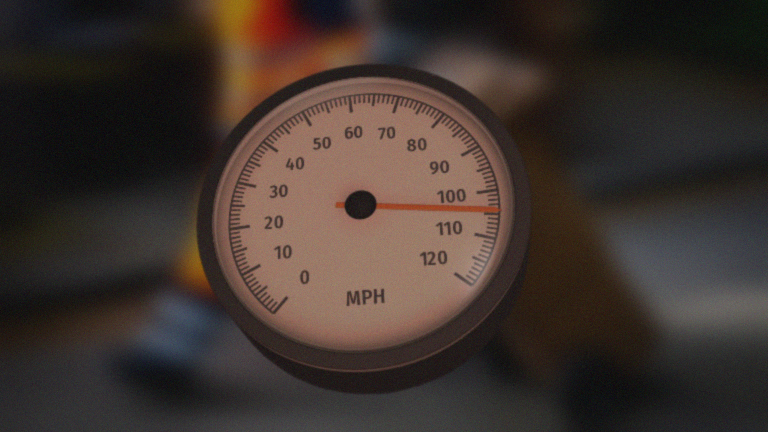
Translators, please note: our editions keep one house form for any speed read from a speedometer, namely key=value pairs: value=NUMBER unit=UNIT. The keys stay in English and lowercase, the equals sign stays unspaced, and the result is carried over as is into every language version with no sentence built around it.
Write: value=105 unit=mph
